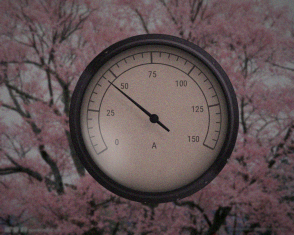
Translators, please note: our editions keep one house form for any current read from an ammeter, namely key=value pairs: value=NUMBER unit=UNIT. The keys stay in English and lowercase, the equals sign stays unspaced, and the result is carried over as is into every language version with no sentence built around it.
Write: value=45 unit=A
